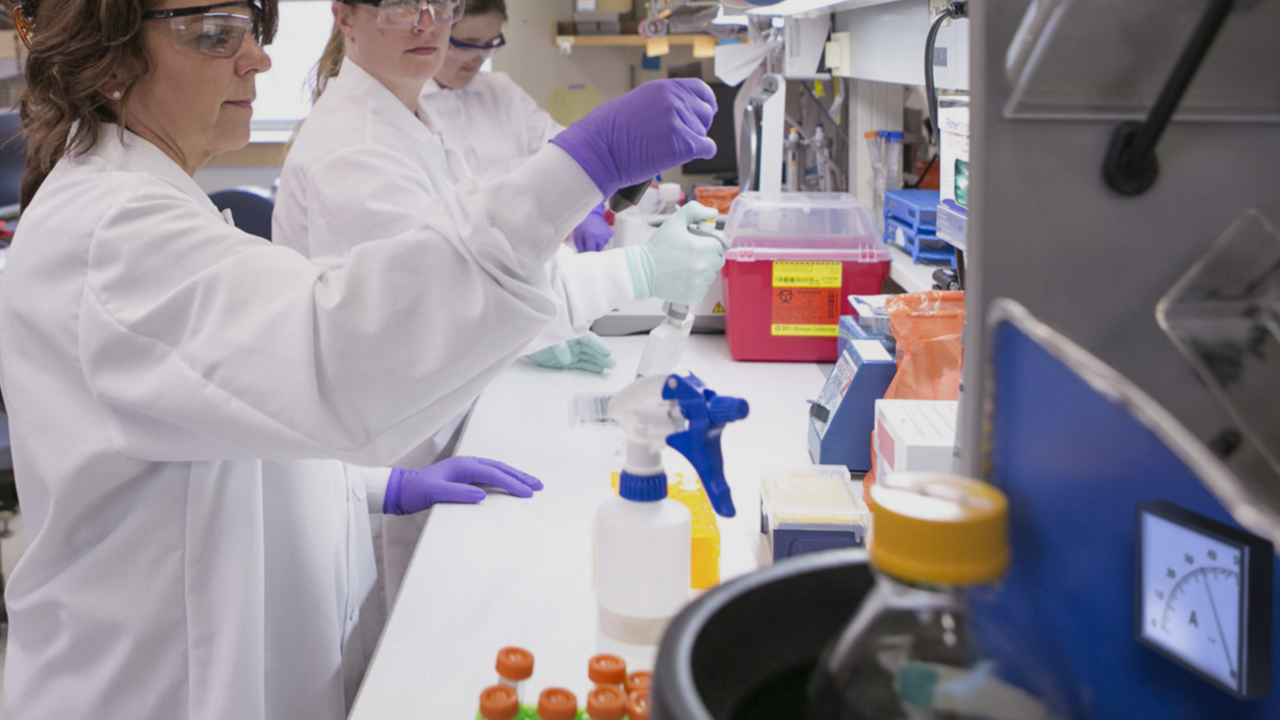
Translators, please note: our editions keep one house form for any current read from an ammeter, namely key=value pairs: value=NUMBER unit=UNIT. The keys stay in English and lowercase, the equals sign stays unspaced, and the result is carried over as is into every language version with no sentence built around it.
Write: value=35 unit=A
